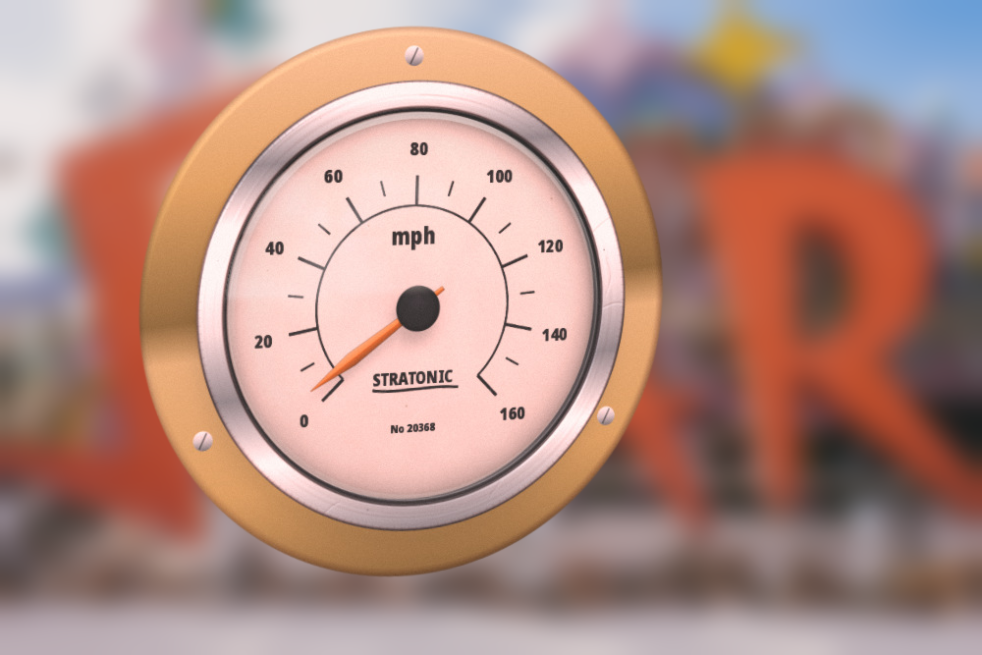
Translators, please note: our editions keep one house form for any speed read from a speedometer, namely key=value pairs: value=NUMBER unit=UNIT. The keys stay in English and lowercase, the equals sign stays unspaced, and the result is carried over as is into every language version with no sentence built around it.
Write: value=5 unit=mph
